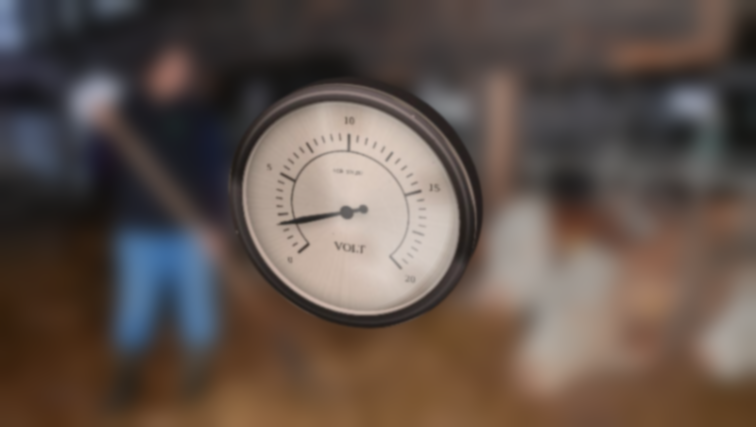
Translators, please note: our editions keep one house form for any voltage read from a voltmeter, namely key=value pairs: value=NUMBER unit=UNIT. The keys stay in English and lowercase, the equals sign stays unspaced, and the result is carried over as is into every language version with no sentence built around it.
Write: value=2 unit=V
